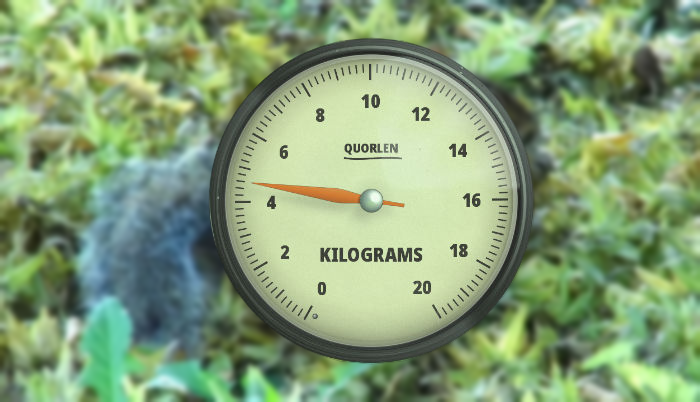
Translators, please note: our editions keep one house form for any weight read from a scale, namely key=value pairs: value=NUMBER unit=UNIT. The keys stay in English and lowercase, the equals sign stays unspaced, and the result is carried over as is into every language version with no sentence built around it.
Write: value=4.6 unit=kg
